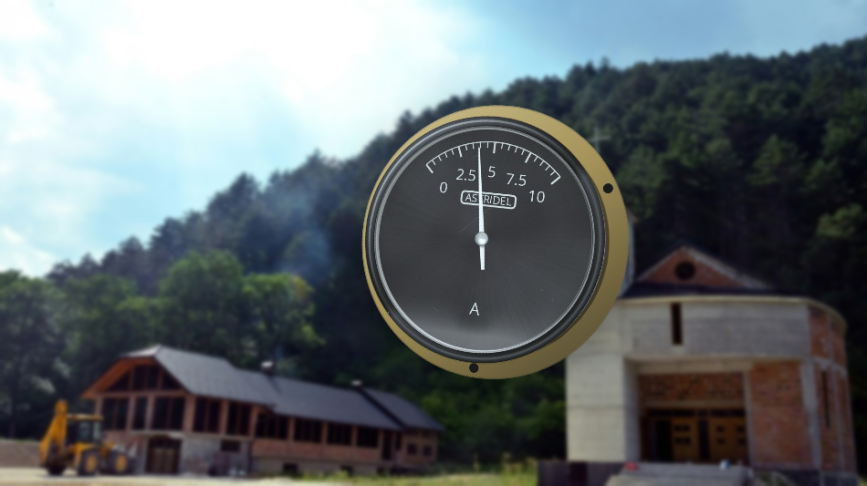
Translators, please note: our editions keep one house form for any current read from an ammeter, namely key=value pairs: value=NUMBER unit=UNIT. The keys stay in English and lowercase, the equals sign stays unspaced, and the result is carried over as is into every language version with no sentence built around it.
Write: value=4 unit=A
